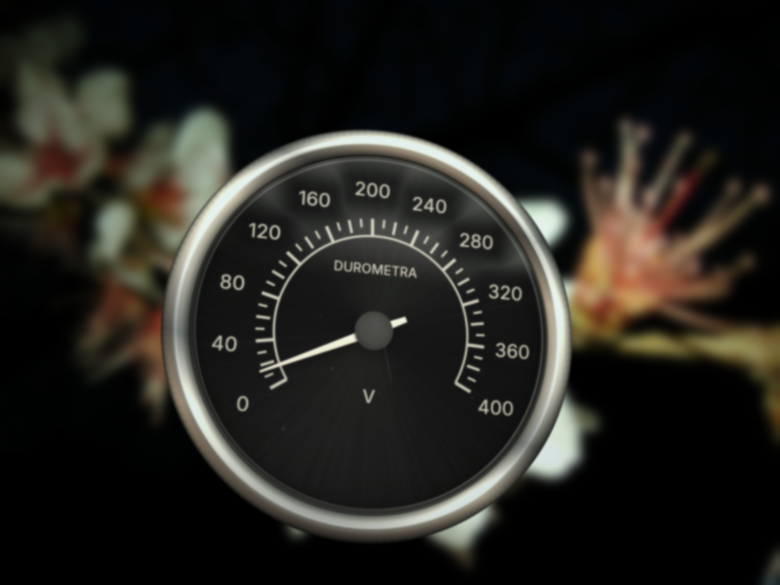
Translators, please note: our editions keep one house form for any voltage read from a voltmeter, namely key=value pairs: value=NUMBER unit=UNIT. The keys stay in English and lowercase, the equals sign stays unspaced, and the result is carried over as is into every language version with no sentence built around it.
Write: value=15 unit=V
